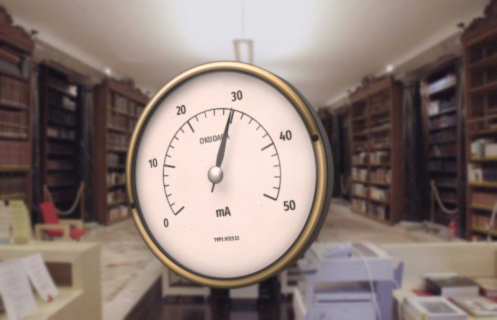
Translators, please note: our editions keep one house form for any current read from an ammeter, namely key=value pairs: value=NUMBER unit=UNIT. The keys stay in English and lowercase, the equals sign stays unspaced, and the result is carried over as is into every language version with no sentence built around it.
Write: value=30 unit=mA
